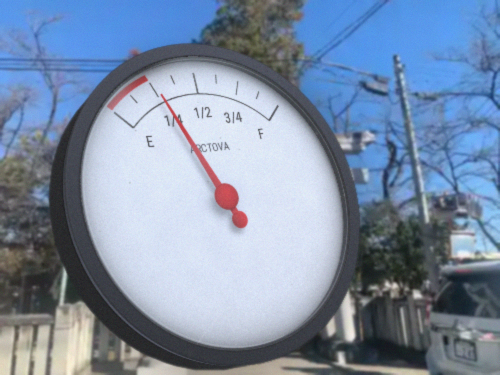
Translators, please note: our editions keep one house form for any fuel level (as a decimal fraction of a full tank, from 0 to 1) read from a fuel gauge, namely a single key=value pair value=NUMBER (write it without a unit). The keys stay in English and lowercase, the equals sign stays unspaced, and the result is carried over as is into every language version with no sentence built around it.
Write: value=0.25
